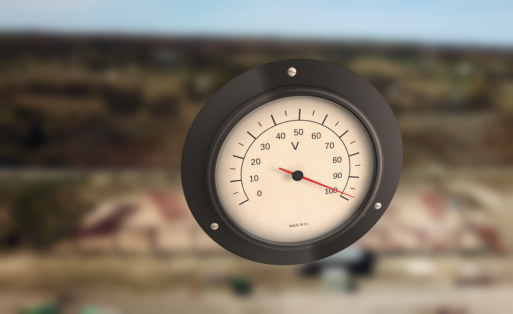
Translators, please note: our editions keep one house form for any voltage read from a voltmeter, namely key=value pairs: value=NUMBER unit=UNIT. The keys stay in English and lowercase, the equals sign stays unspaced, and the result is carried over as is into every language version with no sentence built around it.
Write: value=97.5 unit=V
